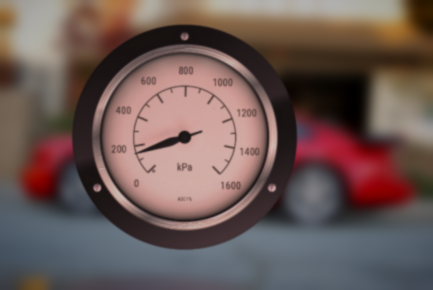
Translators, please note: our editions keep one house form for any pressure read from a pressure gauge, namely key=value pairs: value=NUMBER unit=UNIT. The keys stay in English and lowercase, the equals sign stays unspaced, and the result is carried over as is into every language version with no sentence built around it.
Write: value=150 unit=kPa
